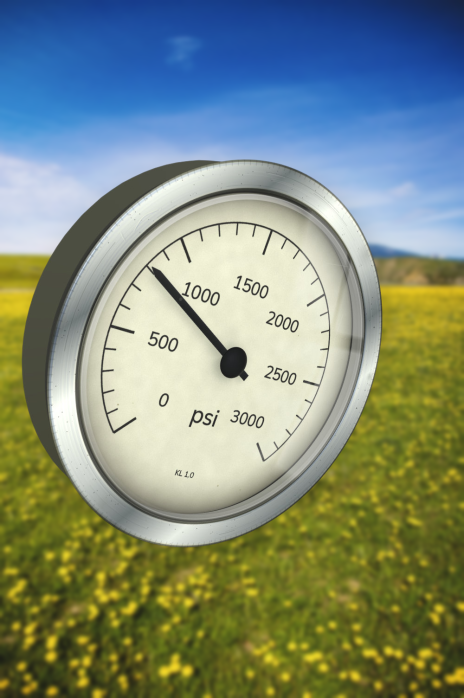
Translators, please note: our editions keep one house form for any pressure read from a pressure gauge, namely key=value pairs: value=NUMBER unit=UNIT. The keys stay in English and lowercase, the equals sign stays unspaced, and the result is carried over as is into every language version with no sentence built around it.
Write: value=800 unit=psi
